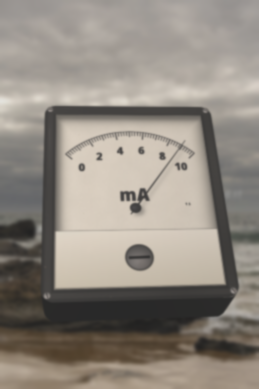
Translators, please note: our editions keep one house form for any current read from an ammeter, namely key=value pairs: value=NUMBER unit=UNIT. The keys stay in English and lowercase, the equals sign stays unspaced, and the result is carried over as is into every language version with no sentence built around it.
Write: value=9 unit=mA
